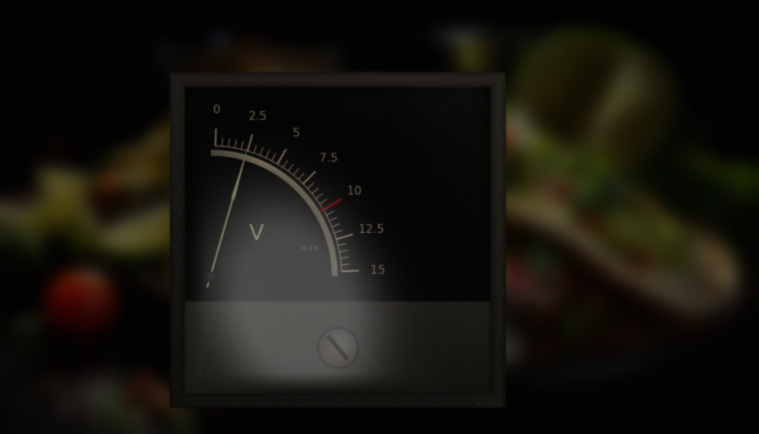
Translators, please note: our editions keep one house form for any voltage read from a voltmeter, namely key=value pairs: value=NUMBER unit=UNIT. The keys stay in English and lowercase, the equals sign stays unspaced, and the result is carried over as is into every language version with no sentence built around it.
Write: value=2.5 unit=V
